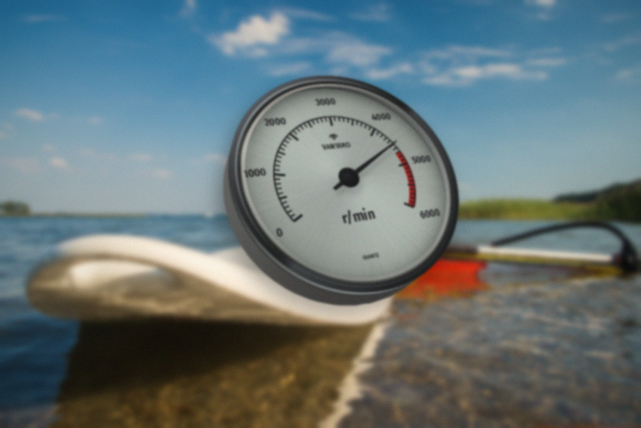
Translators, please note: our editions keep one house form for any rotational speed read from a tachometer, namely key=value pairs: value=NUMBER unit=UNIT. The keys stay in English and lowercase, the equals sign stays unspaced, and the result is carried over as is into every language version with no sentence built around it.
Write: value=4500 unit=rpm
